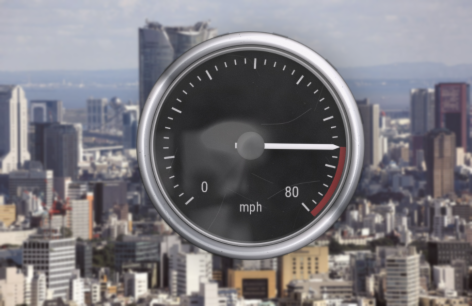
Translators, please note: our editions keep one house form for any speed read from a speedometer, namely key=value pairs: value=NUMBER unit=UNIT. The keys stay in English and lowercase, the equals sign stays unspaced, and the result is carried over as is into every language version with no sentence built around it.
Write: value=66 unit=mph
